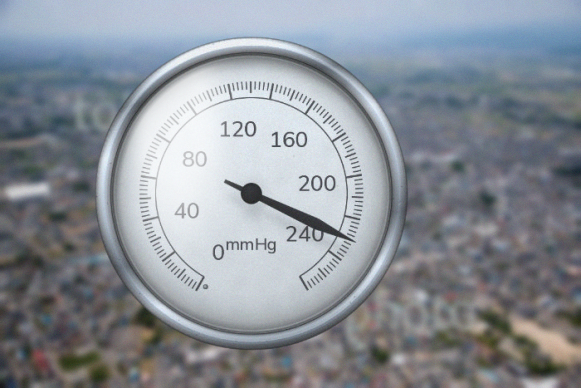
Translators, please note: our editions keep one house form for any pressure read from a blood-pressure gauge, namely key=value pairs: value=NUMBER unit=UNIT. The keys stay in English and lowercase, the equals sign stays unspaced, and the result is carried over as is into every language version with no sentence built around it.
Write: value=230 unit=mmHg
